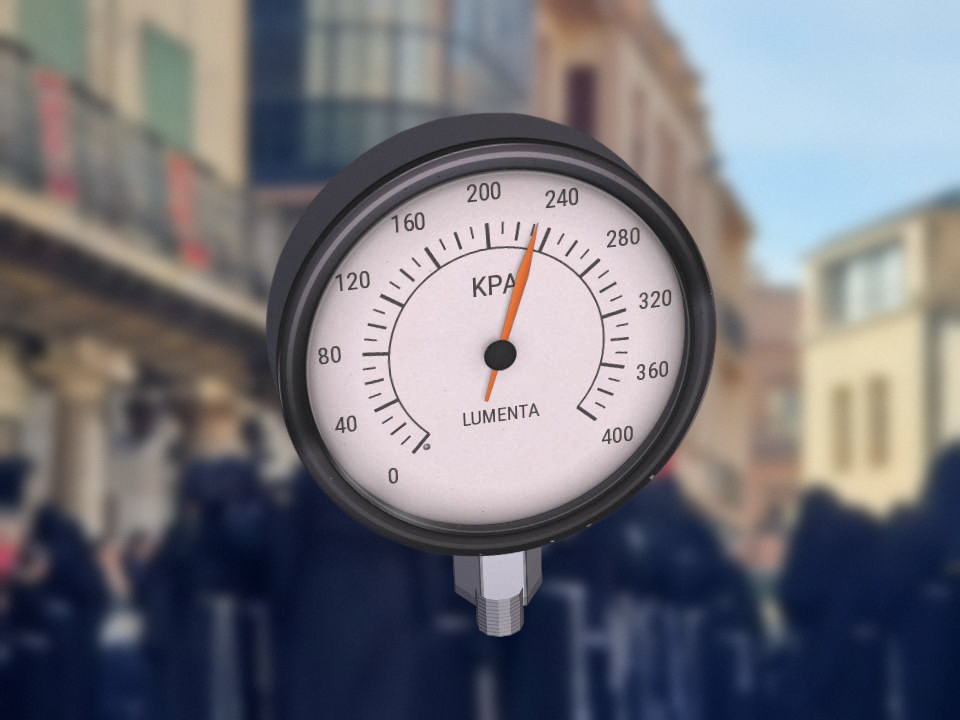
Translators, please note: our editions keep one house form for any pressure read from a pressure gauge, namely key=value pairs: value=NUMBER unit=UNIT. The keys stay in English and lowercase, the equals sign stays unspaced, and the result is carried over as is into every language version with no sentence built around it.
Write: value=230 unit=kPa
